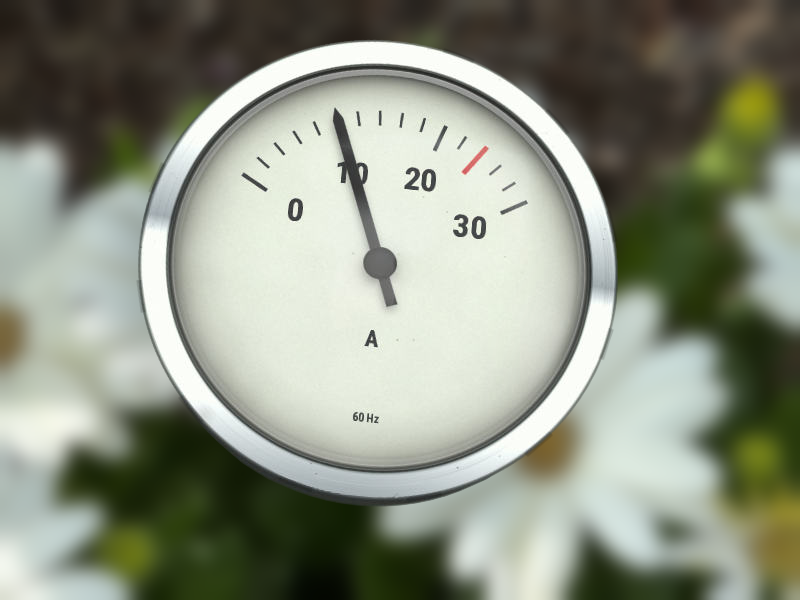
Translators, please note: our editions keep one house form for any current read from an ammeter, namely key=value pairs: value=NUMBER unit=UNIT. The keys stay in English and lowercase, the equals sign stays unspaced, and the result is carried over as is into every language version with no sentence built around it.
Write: value=10 unit=A
